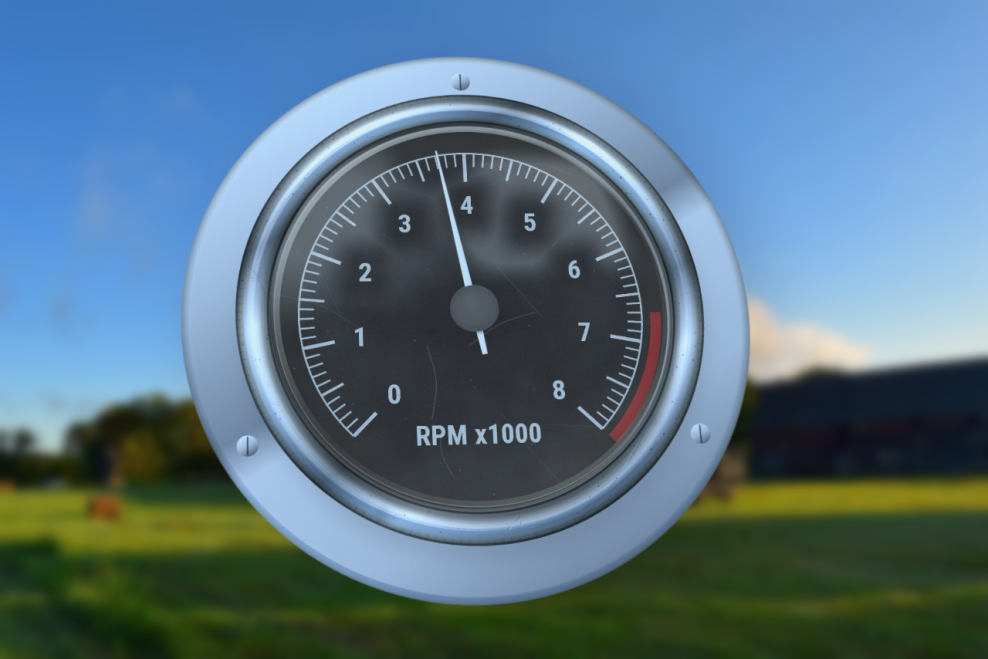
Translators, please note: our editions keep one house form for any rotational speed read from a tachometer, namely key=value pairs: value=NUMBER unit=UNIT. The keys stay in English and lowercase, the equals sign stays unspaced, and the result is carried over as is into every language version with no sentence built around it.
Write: value=3700 unit=rpm
